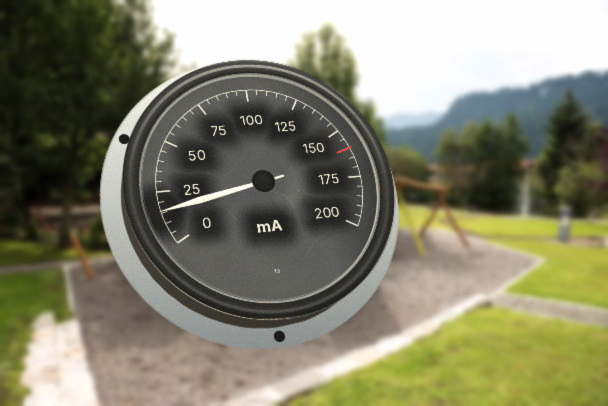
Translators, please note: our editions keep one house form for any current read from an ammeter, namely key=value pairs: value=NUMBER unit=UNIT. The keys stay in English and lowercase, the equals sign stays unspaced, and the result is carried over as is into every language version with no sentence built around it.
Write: value=15 unit=mA
